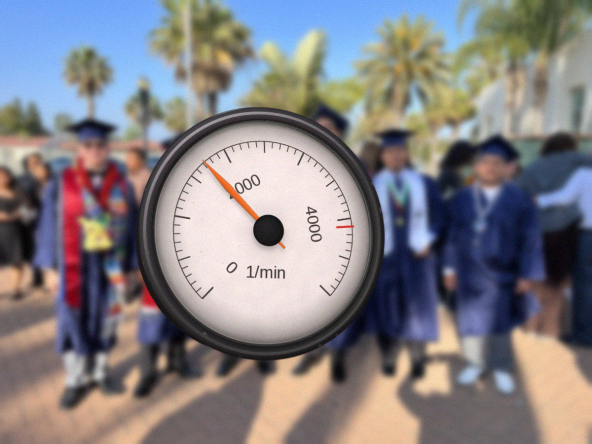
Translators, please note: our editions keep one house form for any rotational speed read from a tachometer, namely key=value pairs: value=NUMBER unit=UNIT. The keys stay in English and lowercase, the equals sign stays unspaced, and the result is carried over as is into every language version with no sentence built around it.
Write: value=1700 unit=rpm
